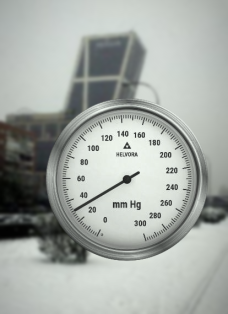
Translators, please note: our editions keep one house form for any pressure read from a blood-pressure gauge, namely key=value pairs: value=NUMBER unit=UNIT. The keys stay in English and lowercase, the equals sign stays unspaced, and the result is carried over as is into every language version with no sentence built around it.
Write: value=30 unit=mmHg
